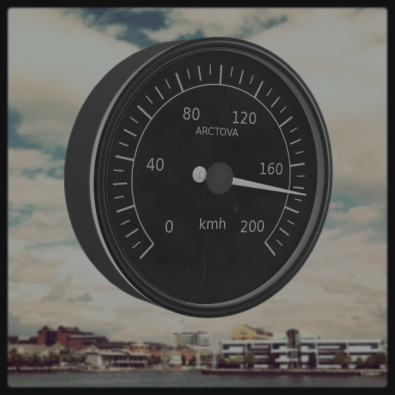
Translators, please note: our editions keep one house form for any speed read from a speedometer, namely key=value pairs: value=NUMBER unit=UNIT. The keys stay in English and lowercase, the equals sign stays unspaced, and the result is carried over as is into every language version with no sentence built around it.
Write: value=172.5 unit=km/h
